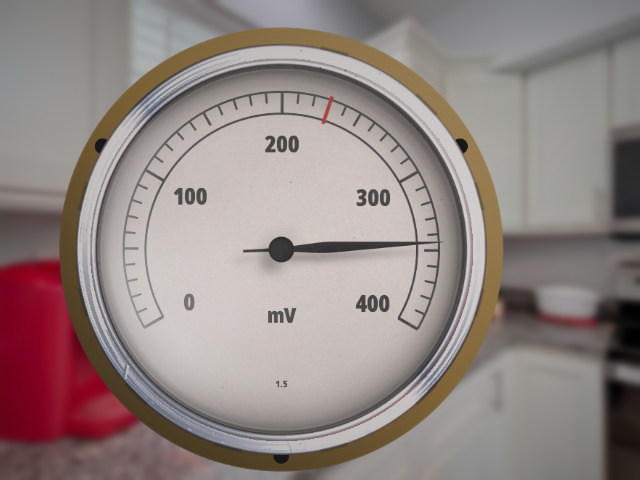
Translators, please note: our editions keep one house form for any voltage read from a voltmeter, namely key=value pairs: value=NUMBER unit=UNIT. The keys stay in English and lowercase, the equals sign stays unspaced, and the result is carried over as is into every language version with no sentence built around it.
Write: value=345 unit=mV
